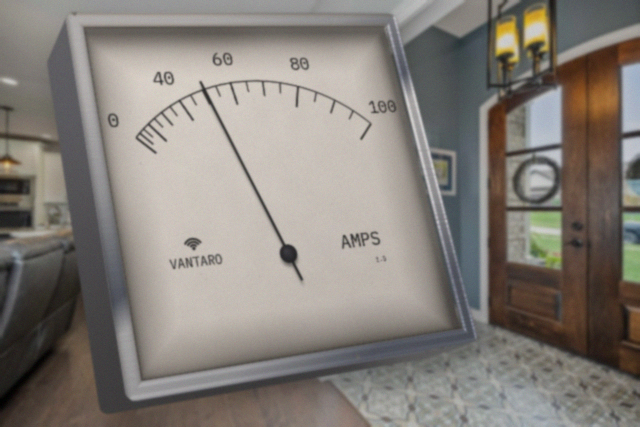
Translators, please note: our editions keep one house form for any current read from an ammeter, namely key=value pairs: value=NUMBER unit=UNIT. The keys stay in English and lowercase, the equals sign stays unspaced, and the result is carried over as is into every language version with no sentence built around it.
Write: value=50 unit=A
